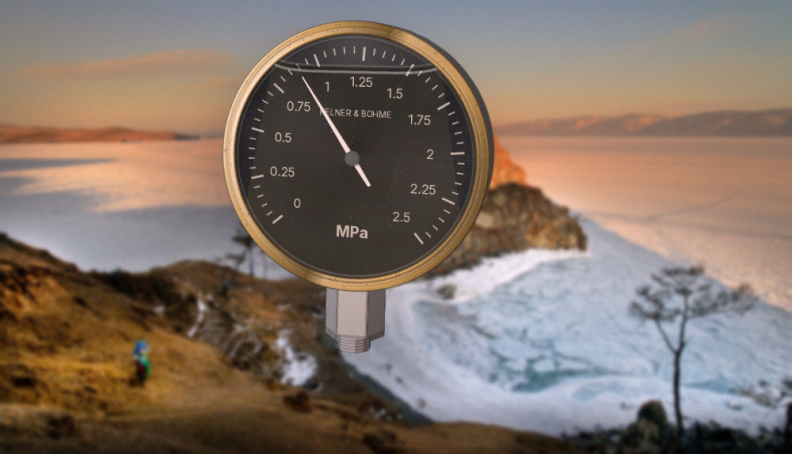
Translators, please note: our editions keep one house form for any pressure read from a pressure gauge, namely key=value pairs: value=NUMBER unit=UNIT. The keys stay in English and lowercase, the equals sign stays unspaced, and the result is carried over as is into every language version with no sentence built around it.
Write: value=0.9 unit=MPa
